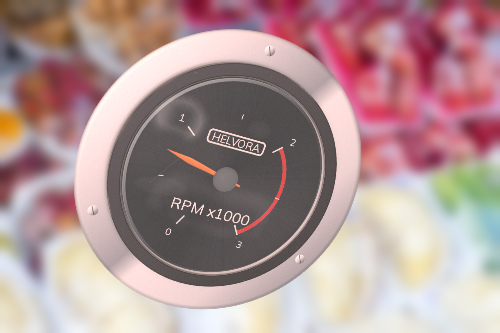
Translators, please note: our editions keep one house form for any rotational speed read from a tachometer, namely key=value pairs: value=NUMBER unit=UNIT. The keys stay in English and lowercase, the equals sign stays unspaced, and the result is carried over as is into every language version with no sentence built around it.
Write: value=750 unit=rpm
